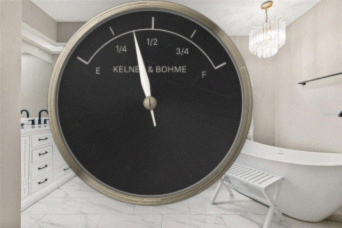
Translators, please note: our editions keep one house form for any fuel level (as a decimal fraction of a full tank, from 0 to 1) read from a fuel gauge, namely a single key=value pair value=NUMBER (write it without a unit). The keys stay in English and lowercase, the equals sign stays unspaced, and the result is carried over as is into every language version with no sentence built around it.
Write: value=0.375
